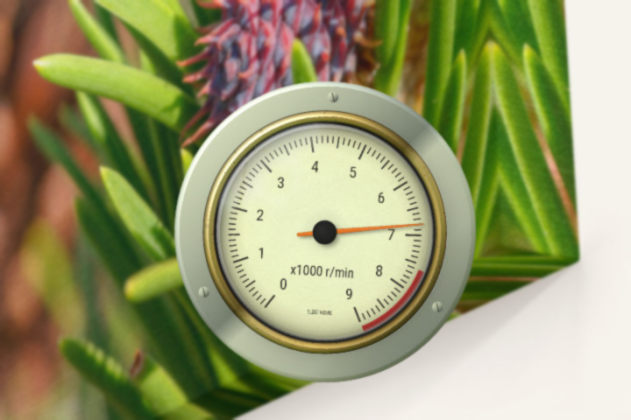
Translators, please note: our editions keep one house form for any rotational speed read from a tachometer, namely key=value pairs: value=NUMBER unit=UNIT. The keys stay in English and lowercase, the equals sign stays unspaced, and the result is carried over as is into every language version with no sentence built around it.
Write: value=6800 unit=rpm
